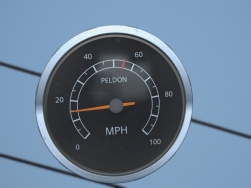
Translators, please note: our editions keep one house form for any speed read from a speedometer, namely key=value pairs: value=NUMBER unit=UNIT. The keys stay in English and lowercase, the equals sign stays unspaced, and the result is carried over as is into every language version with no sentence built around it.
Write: value=15 unit=mph
